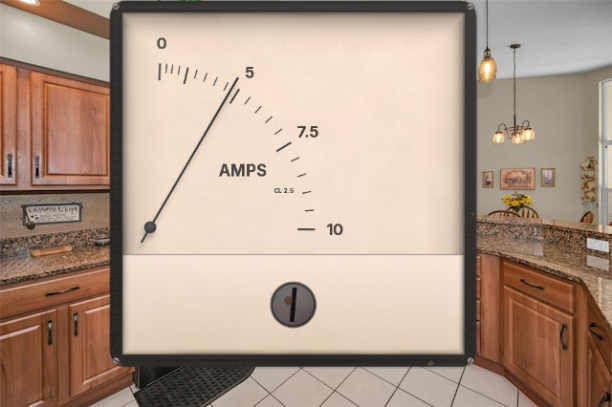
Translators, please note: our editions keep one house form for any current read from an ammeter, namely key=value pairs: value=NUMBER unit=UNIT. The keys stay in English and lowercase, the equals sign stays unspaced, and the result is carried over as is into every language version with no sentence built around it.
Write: value=4.75 unit=A
